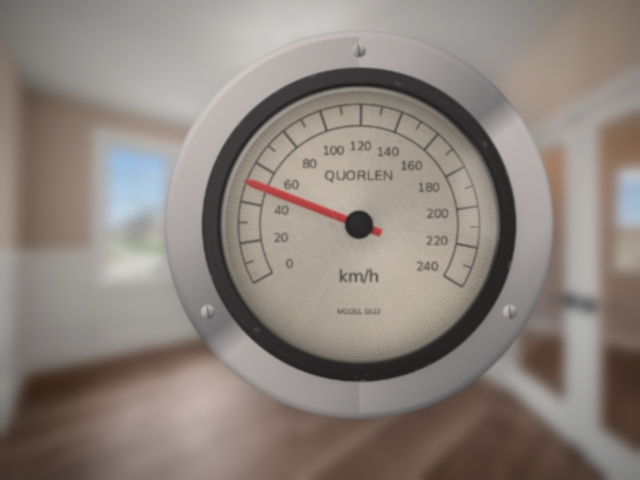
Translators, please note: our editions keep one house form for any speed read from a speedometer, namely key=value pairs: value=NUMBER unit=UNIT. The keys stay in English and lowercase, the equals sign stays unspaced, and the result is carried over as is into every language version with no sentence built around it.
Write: value=50 unit=km/h
